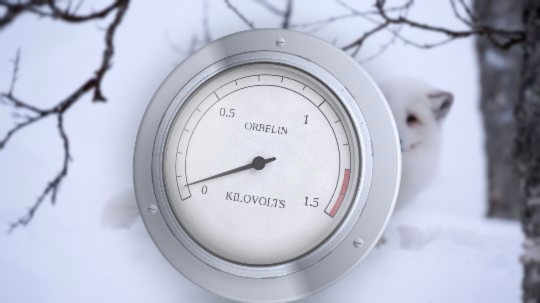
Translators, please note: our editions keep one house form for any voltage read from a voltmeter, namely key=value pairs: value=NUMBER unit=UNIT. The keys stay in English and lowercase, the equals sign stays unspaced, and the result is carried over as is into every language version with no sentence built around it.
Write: value=0.05 unit=kV
